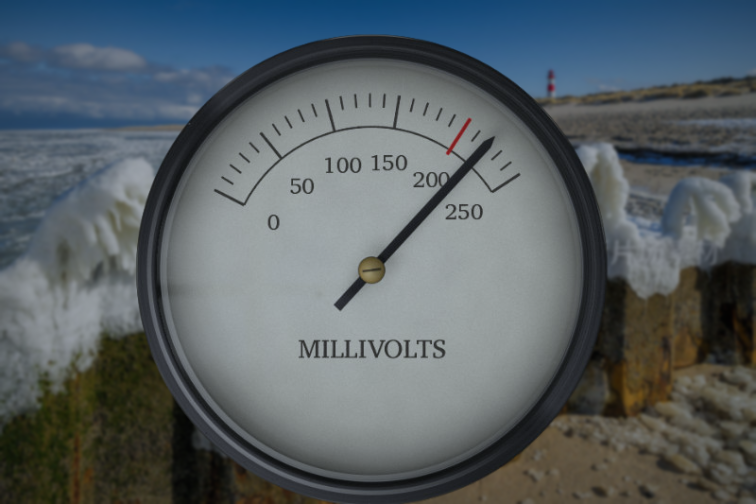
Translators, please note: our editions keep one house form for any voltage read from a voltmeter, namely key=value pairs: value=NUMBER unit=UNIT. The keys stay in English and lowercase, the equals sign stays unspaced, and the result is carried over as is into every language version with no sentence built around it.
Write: value=220 unit=mV
